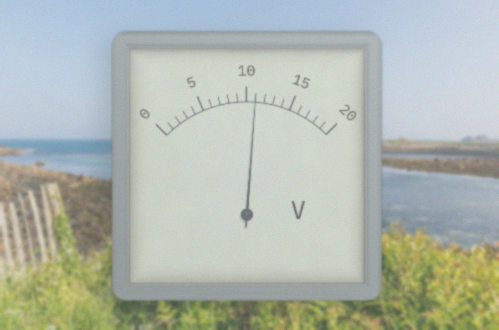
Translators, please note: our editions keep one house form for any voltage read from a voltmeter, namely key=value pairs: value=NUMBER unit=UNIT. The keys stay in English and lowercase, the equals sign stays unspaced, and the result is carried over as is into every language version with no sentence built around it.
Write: value=11 unit=V
